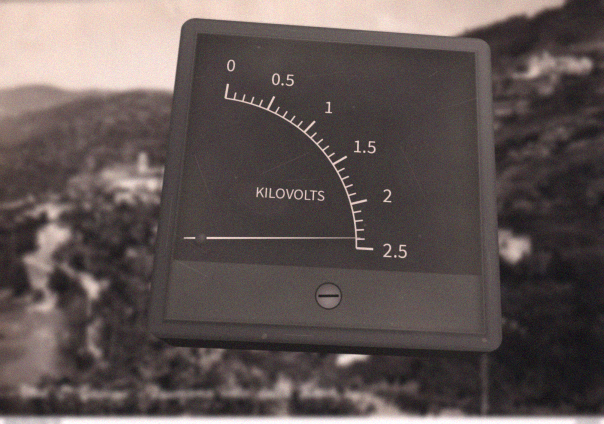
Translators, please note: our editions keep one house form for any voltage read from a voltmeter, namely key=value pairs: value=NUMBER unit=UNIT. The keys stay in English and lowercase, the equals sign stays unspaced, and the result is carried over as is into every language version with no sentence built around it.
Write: value=2.4 unit=kV
